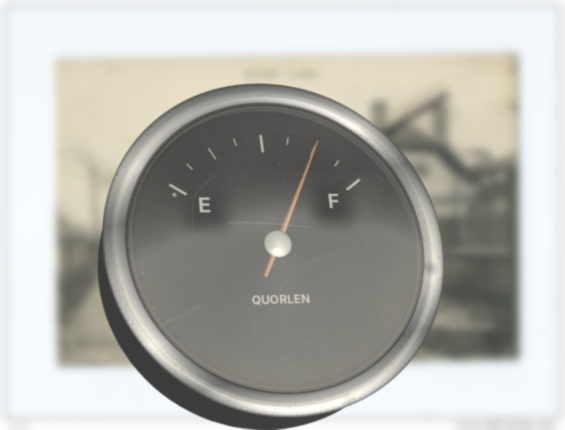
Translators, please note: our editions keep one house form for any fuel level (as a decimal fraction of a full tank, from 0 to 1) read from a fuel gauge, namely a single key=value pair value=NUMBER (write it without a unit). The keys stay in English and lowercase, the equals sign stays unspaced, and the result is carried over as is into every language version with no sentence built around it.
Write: value=0.75
